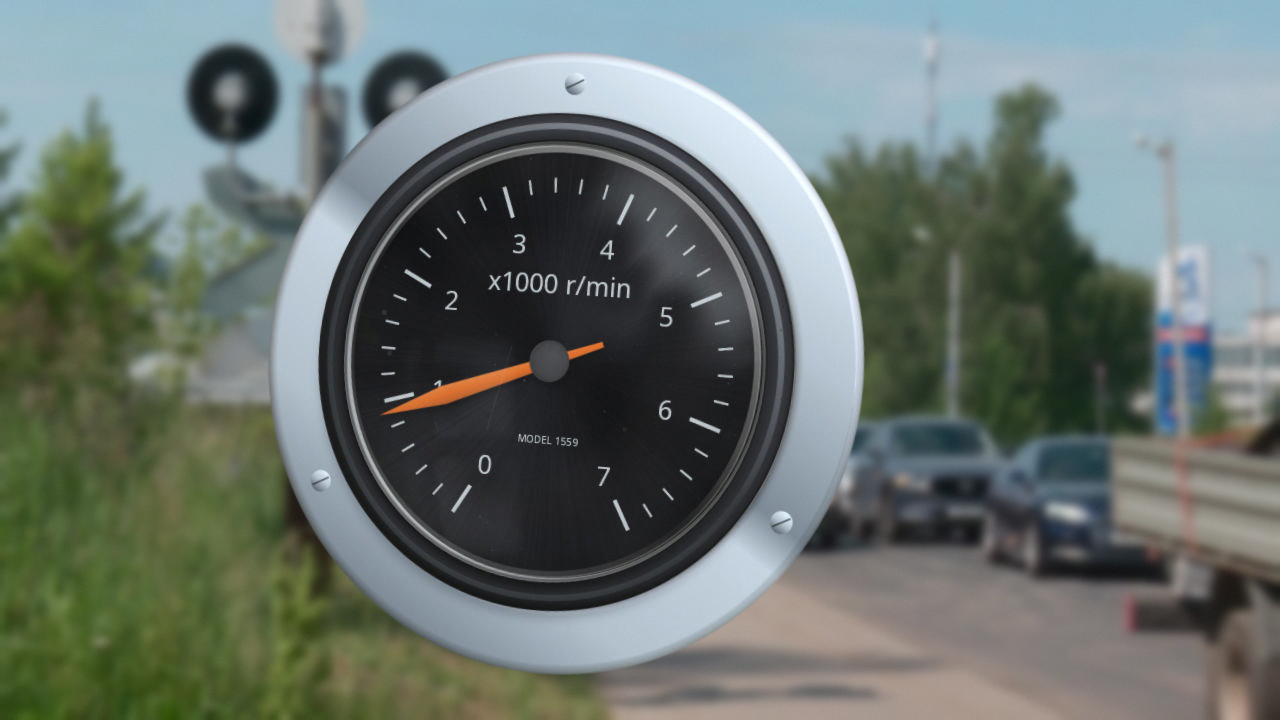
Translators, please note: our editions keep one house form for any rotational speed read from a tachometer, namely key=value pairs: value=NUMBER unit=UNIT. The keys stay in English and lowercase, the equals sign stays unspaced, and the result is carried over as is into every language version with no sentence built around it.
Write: value=900 unit=rpm
